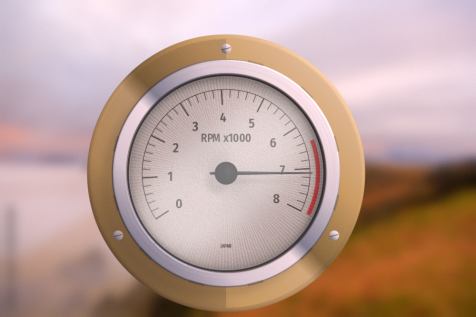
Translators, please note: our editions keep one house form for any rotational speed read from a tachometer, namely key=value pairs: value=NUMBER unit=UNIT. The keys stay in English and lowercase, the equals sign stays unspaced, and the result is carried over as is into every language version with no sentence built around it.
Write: value=7100 unit=rpm
